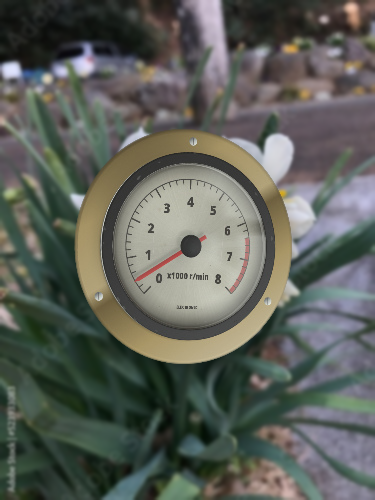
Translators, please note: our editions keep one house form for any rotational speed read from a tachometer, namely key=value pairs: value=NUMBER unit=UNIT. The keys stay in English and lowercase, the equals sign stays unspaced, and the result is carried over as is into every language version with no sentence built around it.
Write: value=400 unit=rpm
